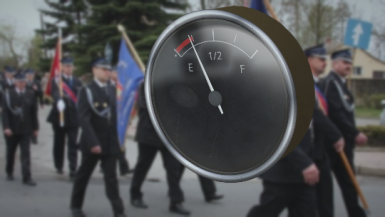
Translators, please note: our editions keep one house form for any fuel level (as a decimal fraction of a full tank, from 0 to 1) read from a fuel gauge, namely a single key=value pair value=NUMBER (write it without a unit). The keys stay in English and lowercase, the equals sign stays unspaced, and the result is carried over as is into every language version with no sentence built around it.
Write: value=0.25
